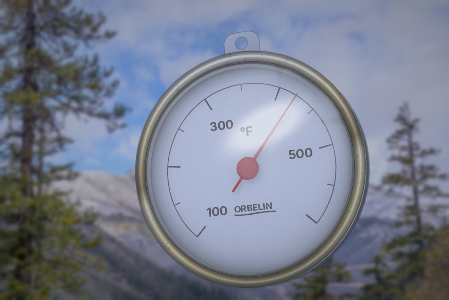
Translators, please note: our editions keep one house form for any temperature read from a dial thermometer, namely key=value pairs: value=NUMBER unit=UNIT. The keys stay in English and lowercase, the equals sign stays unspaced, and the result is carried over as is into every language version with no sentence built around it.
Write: value=425 unit=°F
